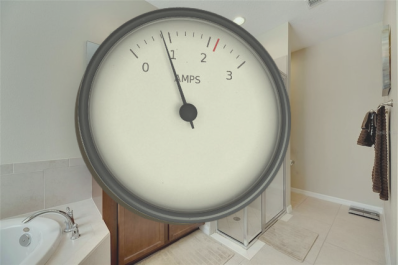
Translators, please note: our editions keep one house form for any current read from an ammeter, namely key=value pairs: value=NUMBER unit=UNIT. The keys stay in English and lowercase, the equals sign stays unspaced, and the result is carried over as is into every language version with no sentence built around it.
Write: value=0.8 unit=A
